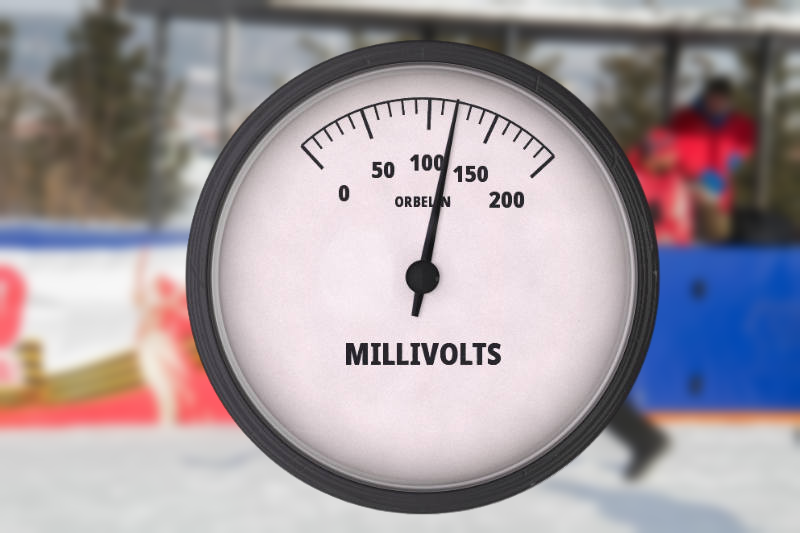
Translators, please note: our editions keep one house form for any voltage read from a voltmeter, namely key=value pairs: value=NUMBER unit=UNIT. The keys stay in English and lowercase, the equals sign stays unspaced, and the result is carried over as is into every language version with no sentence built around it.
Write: value=120 unit=mV
